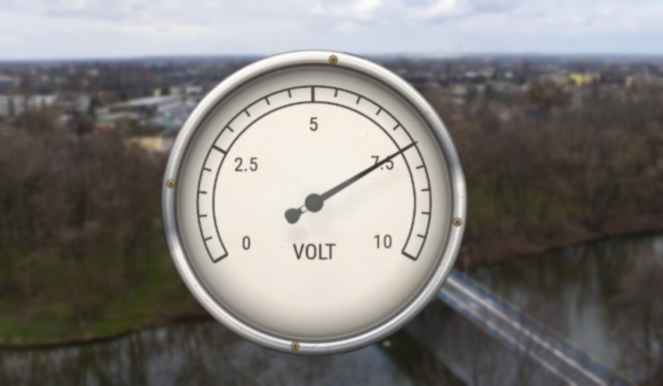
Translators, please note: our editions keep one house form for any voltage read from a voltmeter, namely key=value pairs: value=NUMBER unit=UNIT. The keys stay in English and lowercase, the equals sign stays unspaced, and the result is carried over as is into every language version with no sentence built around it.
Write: value=7.5 unit=V
